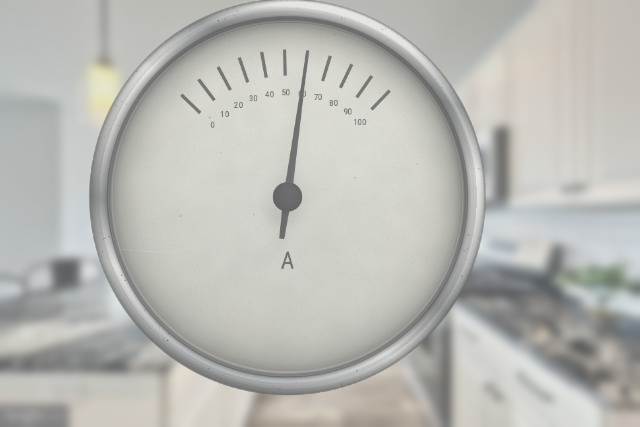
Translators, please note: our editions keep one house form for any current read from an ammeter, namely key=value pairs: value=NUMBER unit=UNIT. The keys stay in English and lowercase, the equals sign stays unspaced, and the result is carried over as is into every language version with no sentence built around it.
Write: value=60 unit=A
